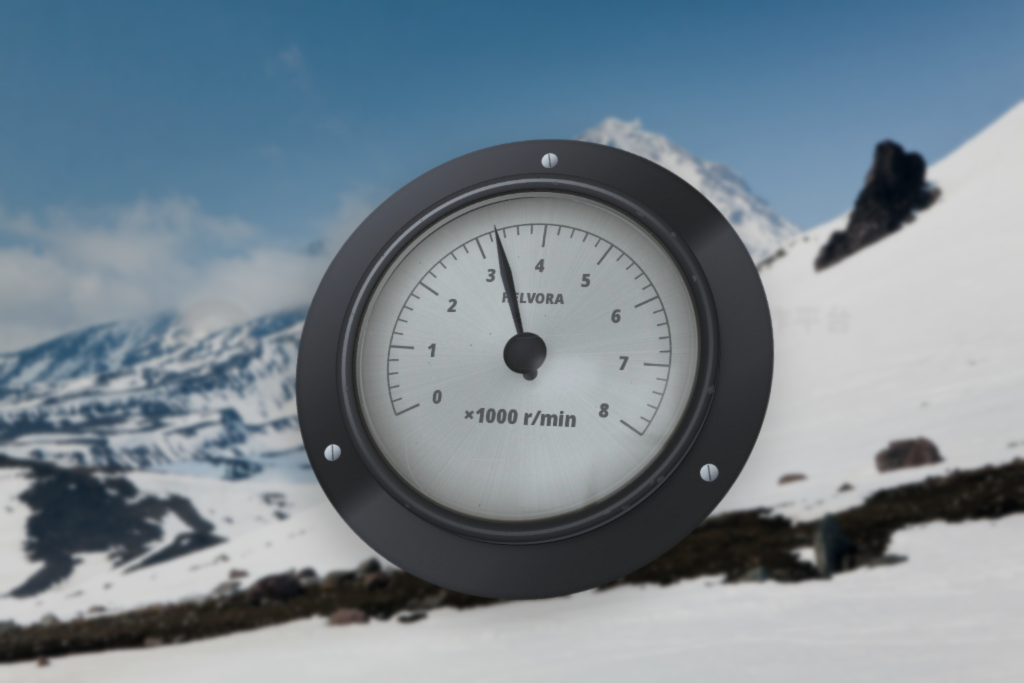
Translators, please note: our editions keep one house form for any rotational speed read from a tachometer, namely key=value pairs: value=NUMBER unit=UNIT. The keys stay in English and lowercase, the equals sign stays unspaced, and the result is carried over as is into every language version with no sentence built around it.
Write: value=3300 unit=rpm
